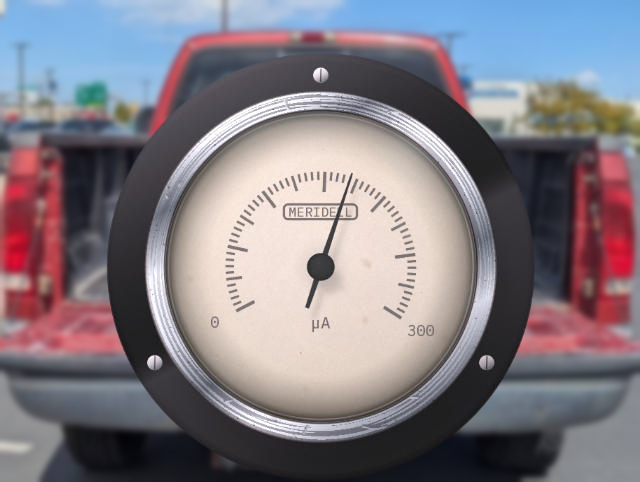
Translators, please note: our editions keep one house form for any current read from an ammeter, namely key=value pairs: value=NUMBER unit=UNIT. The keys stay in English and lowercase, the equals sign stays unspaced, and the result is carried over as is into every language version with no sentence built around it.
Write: value=170 unit=µA
